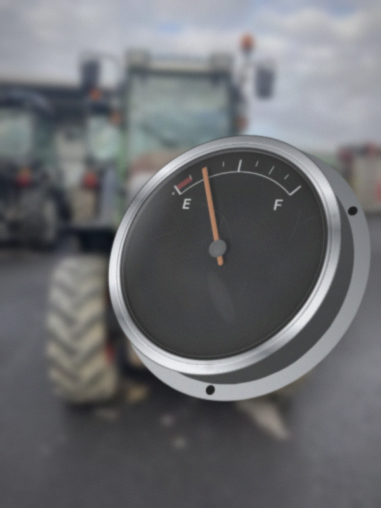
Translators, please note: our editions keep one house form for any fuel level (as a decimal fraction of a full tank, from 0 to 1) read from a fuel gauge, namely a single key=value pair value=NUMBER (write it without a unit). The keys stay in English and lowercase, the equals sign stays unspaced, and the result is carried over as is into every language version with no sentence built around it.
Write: value=0.25
